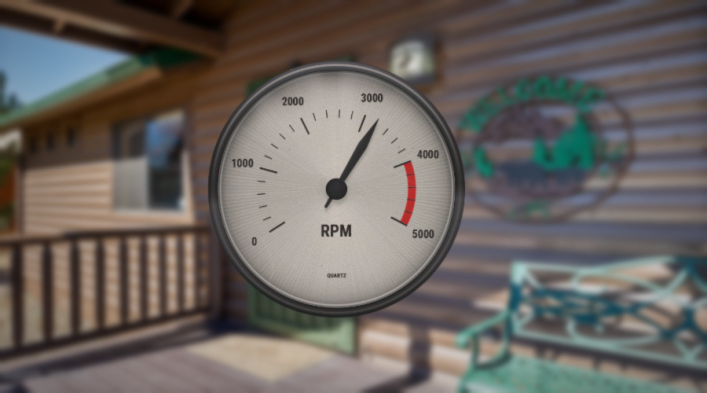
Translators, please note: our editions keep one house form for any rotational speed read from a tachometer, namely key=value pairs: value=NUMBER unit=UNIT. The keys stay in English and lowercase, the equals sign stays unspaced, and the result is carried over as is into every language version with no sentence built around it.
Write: value=3200 unit=rpm
